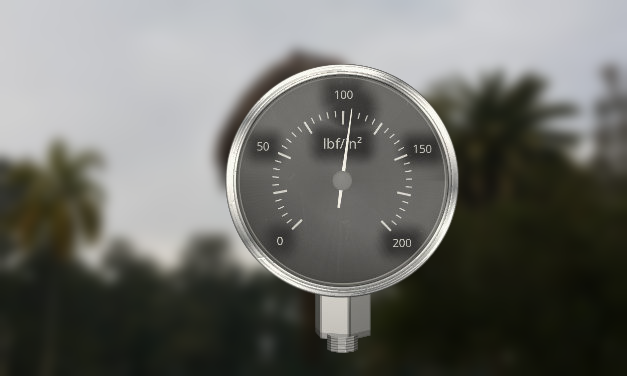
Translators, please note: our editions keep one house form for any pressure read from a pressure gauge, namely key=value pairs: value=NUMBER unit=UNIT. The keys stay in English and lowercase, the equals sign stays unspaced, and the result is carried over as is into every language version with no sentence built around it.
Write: value=105 unit=psi
